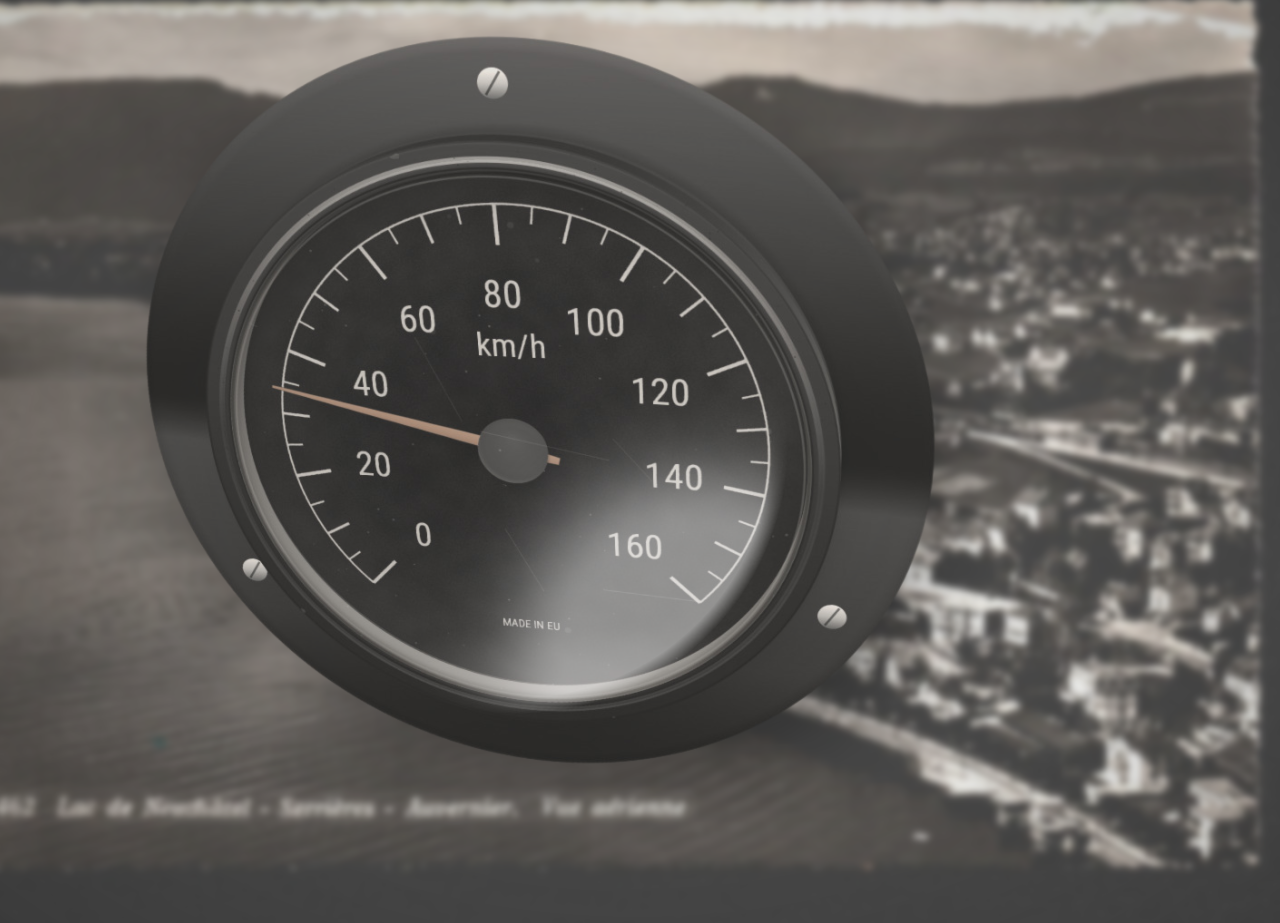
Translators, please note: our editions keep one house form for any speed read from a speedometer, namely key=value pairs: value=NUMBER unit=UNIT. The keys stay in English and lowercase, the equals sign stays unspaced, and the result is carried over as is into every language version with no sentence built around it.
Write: value=35 unit=km/h
